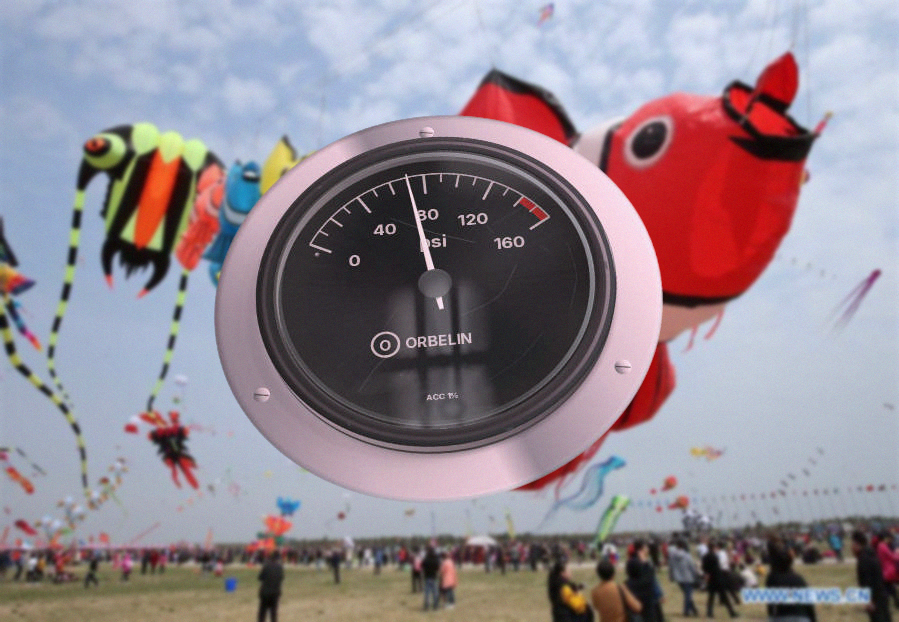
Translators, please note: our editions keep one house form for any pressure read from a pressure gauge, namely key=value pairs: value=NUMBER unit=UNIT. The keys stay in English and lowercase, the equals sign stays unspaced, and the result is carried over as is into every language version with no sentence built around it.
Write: value=70 unit=psi
